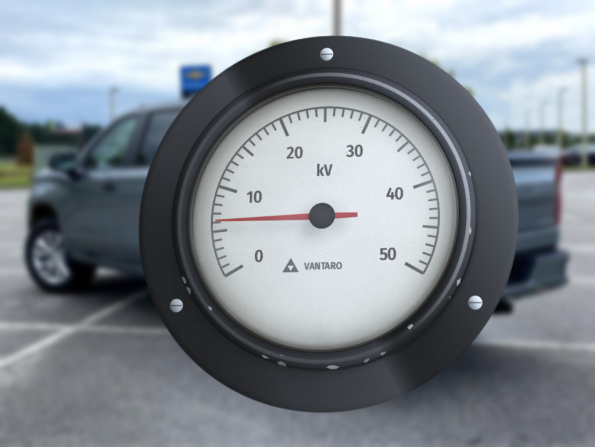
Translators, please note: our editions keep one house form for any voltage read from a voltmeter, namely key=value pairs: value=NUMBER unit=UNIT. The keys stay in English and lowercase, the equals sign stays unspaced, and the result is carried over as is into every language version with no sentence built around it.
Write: value=6 unit=kV
